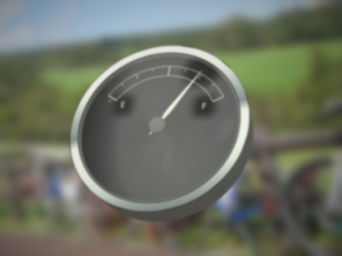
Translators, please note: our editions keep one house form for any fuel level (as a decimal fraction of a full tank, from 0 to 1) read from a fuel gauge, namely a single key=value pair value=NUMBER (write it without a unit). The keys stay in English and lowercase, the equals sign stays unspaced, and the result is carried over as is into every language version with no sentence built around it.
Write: value=0.75
